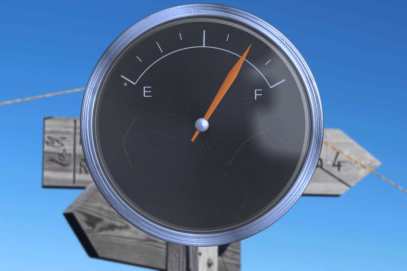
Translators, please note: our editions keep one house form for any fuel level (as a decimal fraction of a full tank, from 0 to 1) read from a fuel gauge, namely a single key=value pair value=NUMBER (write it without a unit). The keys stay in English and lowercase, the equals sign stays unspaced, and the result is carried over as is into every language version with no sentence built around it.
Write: value=0.75
